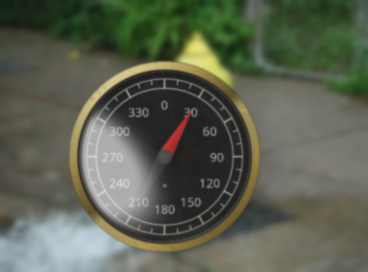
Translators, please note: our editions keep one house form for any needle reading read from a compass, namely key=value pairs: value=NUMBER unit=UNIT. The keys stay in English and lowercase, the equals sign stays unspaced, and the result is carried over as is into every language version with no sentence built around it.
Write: value=30 unit=°
